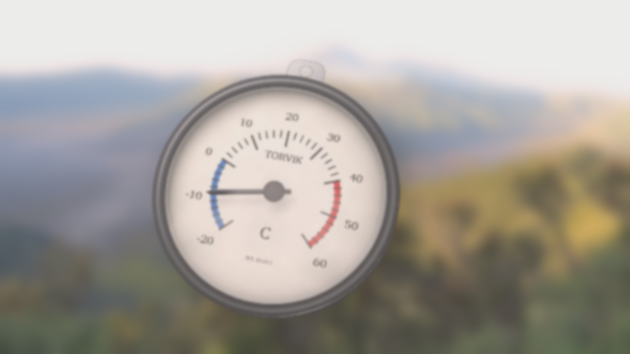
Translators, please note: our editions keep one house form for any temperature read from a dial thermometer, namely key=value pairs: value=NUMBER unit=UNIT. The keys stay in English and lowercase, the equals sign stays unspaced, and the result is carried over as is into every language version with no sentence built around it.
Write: value=-10 unit=°C
